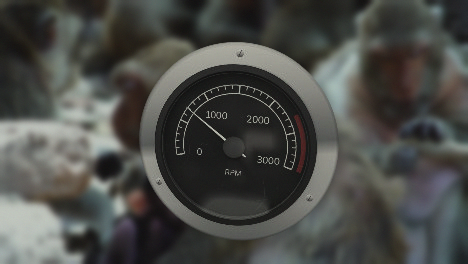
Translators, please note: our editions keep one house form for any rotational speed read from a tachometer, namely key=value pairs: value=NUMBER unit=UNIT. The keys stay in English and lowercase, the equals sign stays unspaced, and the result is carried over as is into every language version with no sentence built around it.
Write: value=700 unit=rpm
